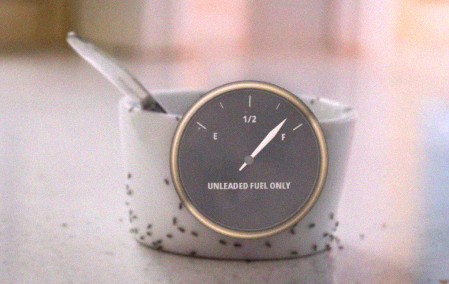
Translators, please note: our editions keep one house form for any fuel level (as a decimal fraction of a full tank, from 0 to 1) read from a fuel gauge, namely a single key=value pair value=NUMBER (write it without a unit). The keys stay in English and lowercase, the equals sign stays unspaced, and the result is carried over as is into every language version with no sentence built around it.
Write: value=0.875
